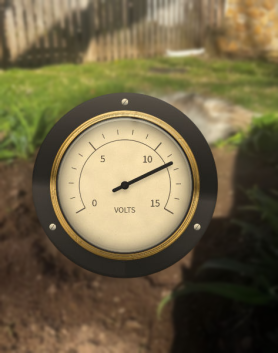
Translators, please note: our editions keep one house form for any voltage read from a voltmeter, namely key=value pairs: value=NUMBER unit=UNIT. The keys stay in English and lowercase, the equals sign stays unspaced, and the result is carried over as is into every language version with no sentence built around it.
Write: value=11.5 unit=V
